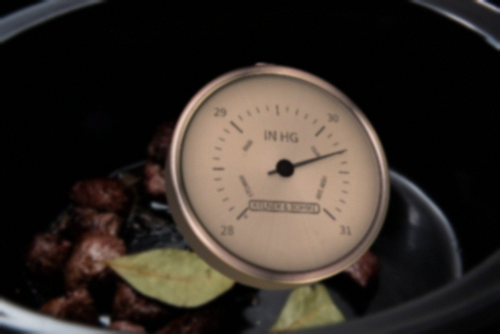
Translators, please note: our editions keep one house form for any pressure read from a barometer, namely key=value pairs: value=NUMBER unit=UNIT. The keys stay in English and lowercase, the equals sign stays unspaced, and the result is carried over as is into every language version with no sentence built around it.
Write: value=30.3 unit=inHg
